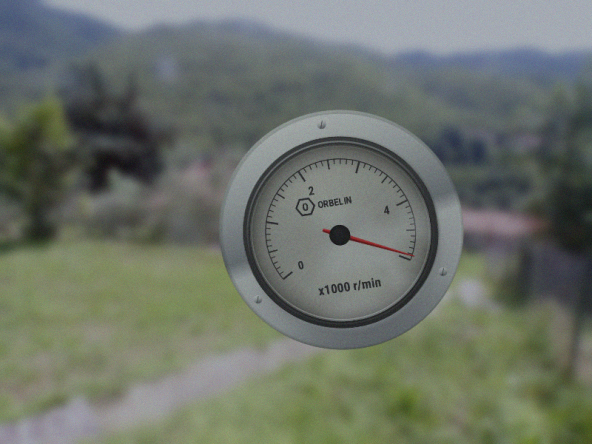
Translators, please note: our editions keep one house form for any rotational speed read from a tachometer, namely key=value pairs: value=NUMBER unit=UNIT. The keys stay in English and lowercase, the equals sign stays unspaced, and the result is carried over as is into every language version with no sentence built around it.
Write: value=4900 unit=rpm
